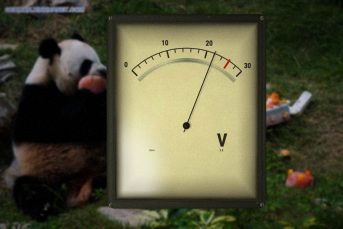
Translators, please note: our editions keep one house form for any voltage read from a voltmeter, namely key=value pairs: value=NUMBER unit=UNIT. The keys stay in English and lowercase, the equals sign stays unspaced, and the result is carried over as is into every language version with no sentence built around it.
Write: value=22 unit=V
